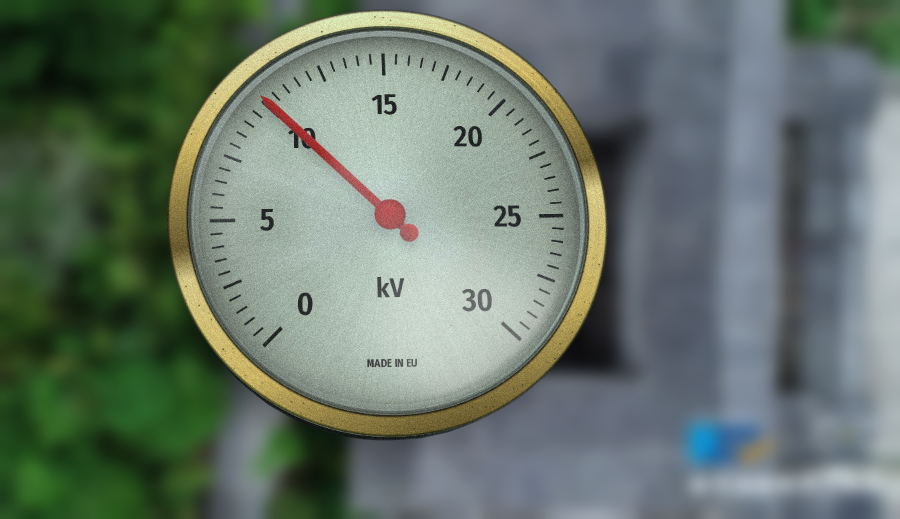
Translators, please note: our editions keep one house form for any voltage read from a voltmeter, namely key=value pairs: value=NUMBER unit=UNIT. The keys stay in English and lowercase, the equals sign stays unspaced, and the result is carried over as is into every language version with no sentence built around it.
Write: value=10 unit=kV
